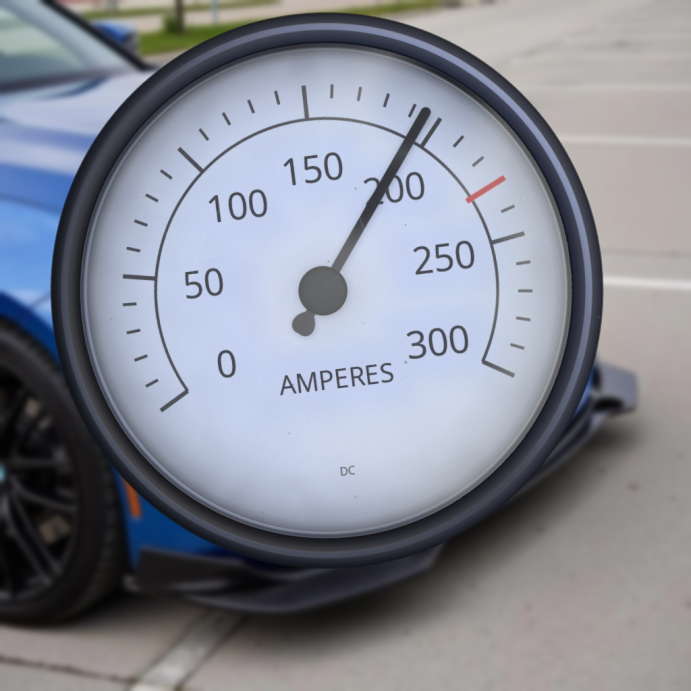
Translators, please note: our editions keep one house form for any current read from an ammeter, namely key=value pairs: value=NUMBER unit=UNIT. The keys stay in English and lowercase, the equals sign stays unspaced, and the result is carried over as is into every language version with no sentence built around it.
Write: value=195 unit=A
